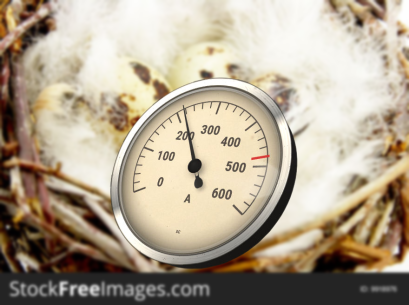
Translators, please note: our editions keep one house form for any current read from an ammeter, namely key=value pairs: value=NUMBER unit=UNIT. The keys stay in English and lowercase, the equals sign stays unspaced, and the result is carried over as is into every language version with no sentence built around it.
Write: value=220 unit=A
